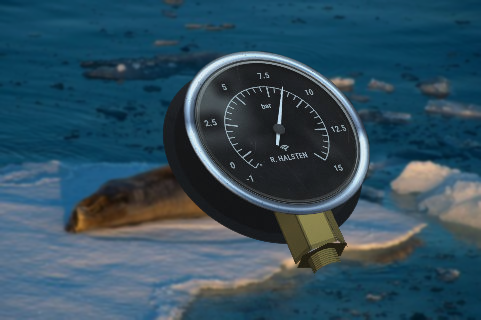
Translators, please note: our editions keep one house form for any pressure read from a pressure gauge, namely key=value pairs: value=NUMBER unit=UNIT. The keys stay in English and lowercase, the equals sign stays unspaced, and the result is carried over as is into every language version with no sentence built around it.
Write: value=8.5 unit=bar
